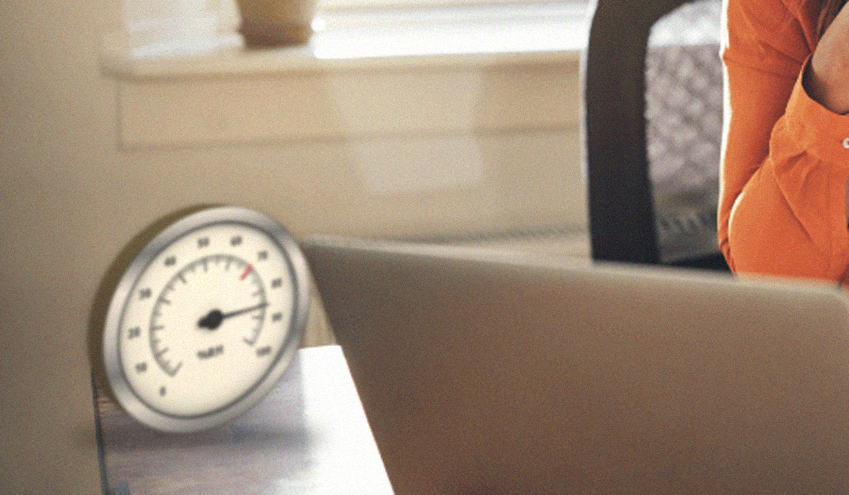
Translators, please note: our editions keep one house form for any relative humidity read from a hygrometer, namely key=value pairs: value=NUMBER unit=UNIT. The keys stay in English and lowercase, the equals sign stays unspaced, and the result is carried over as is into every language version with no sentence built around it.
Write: value=85 unit=%
